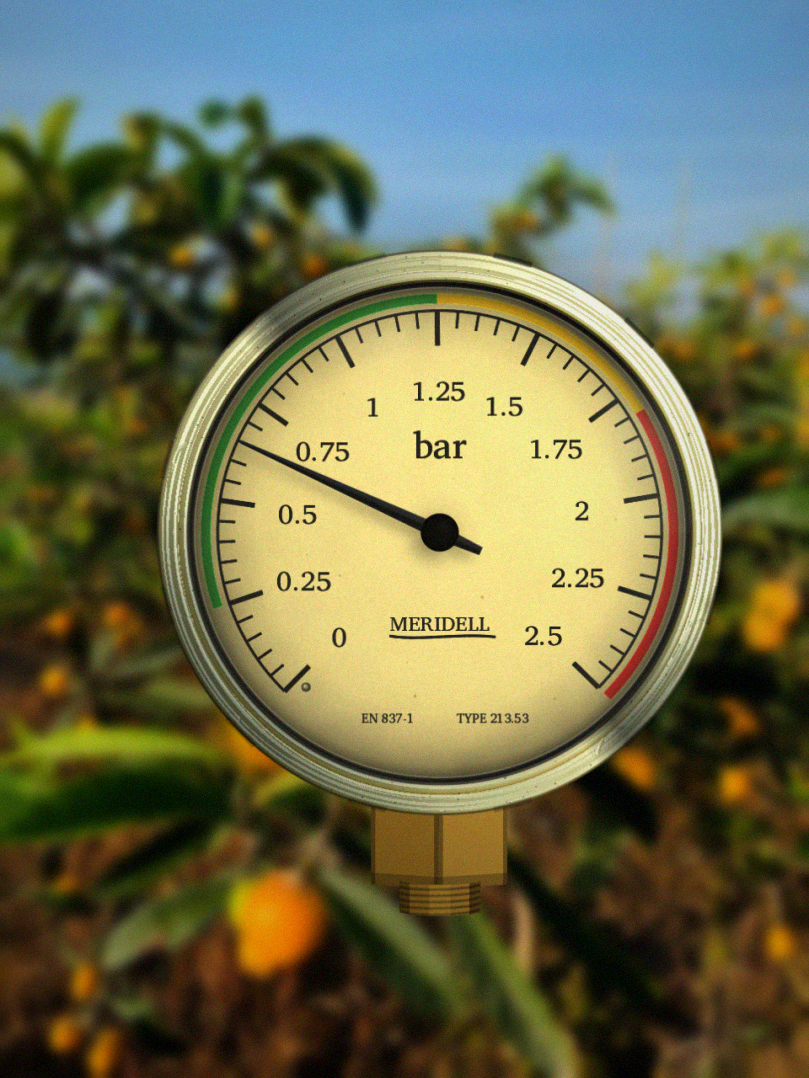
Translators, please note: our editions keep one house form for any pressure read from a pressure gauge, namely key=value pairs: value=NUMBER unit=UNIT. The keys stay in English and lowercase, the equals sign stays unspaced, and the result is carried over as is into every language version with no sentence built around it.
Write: value=0.65 unit=bar
